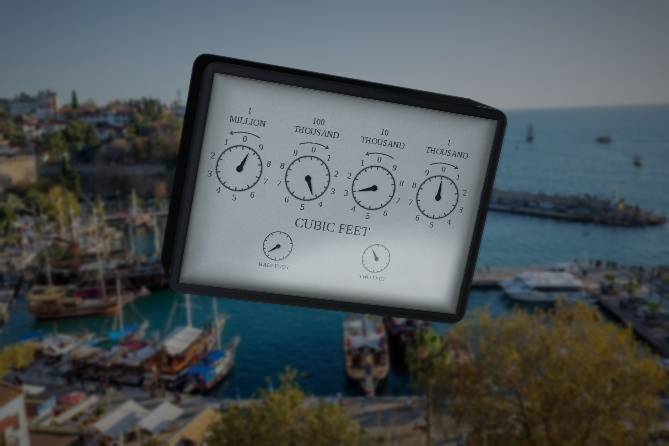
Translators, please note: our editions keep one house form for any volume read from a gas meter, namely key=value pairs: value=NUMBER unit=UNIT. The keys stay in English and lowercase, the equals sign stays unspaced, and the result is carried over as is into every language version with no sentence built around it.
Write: value=943000 unit=ft³
